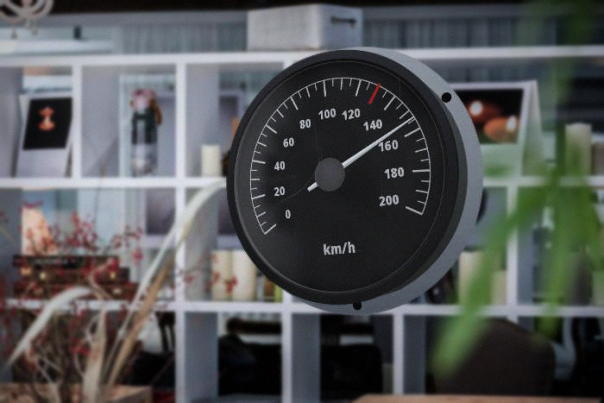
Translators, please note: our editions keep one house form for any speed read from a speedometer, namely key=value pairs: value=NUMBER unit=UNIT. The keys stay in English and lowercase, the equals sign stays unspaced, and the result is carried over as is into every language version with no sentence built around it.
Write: value=155 unit=km/h
